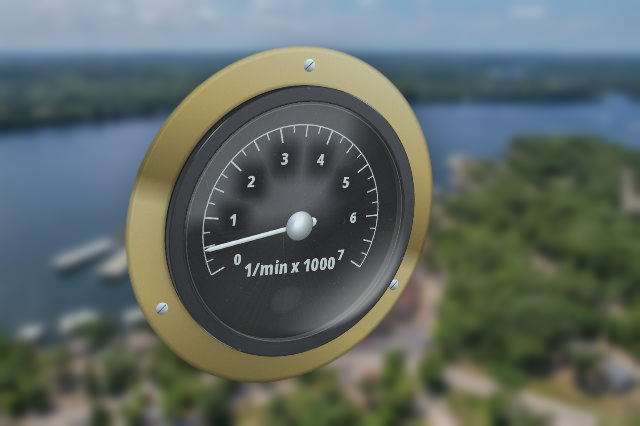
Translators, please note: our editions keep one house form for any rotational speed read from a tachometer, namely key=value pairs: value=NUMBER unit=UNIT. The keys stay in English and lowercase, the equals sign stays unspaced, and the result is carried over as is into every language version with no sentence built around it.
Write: value=500 unit=rpm
